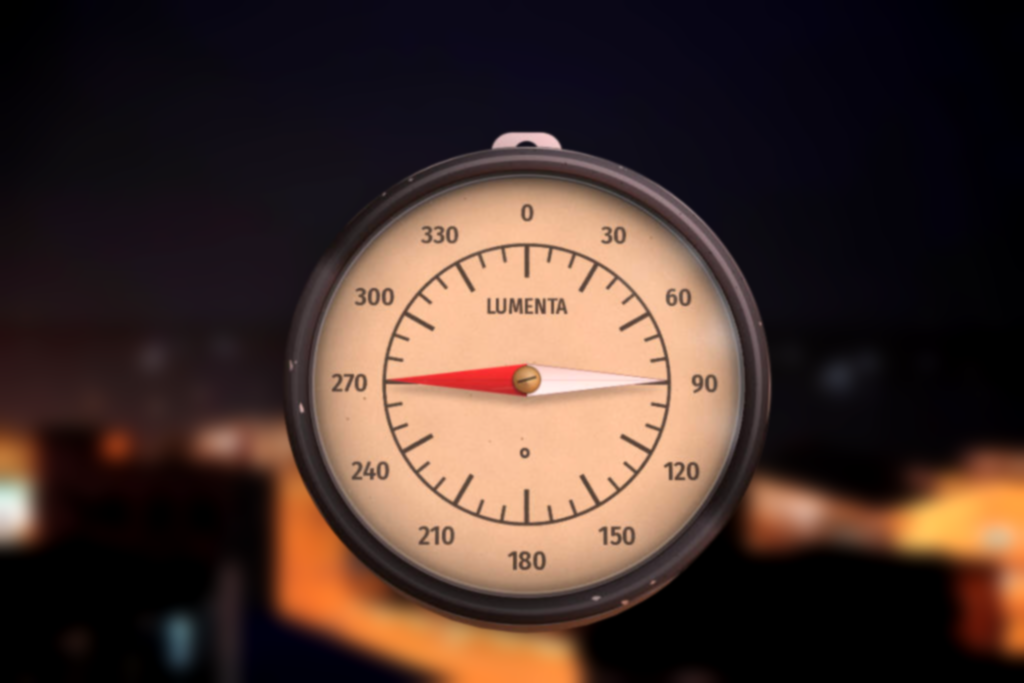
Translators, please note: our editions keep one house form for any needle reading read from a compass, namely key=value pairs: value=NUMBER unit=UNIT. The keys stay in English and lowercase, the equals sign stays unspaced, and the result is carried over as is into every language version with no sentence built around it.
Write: value=270 unit=°
